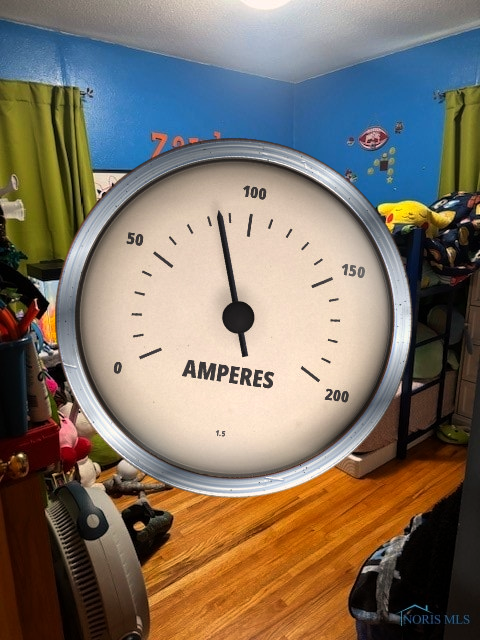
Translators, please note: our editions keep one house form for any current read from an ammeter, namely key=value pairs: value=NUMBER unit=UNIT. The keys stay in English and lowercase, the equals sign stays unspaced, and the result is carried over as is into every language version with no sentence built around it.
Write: value=85 unit=A
